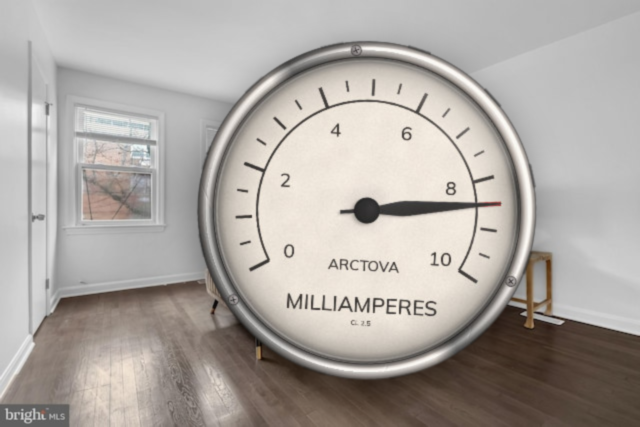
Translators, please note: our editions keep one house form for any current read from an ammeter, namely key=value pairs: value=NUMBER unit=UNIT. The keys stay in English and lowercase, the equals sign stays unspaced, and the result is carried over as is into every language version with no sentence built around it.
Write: value=8.5 unit=mA
